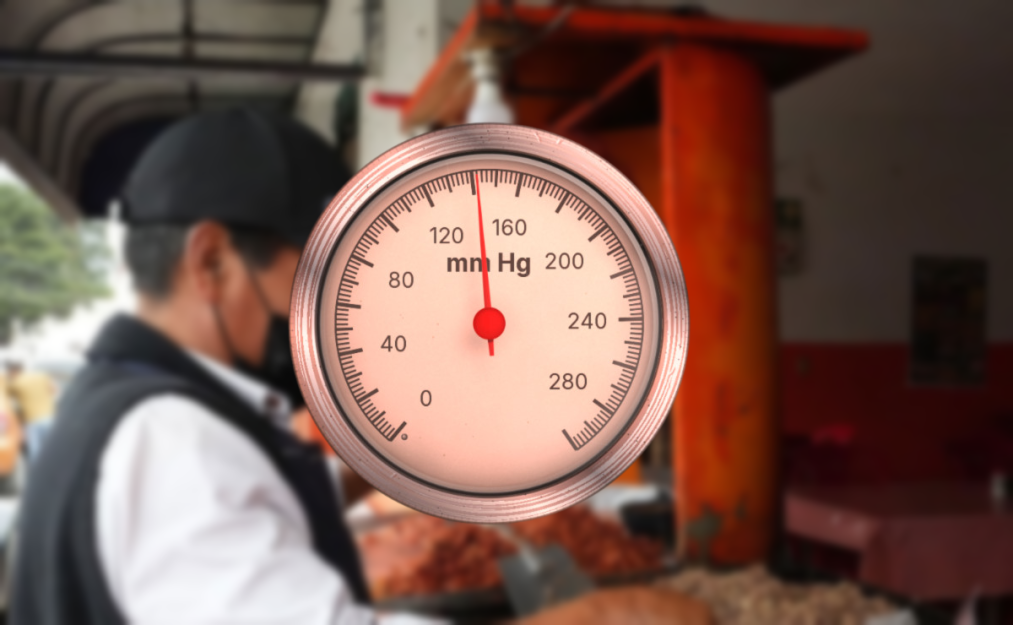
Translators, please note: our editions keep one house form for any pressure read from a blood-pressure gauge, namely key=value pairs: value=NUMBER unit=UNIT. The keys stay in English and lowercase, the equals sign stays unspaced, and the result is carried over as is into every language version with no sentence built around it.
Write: value=142 unit=mmHg
